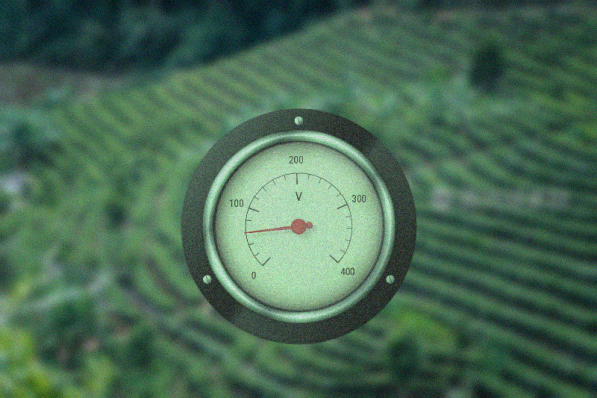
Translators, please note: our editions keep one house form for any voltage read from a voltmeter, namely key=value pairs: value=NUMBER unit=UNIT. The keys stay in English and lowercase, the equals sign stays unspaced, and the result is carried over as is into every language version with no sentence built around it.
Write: value=60 unit=V
